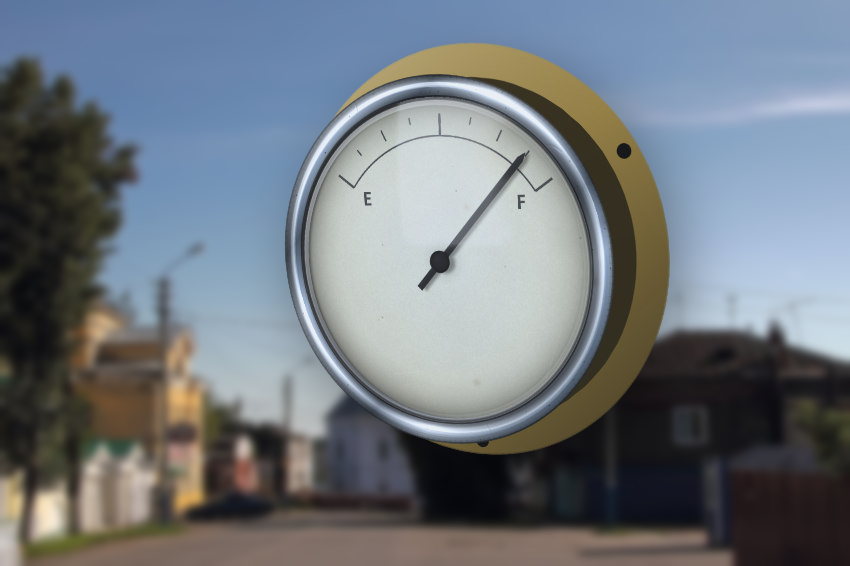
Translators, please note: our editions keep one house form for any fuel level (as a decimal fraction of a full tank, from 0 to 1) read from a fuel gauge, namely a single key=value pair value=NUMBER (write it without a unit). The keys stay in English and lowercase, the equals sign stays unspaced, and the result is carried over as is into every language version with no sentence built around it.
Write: value=0.875
